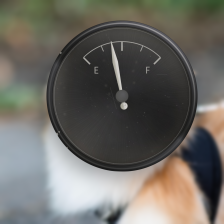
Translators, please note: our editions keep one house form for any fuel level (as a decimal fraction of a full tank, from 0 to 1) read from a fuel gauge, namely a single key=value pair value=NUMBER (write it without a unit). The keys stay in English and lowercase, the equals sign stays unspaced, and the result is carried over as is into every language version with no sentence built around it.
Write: value=0.375
